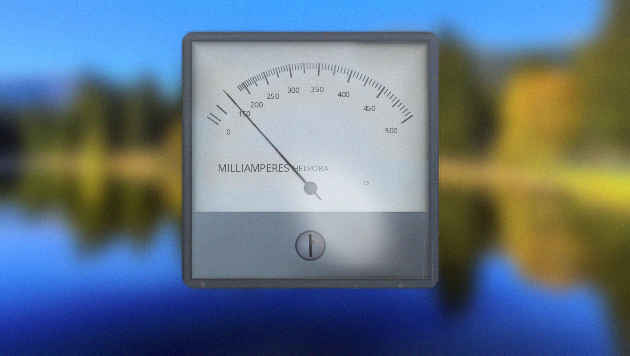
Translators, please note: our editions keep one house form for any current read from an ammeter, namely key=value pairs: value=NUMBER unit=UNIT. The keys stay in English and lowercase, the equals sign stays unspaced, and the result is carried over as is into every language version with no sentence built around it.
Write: value=150 unit=mA
